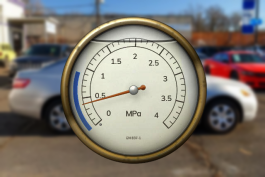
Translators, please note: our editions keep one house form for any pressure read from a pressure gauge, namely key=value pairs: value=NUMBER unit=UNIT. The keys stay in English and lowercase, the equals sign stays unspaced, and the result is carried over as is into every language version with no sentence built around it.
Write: value=0.4 unit=MPa
